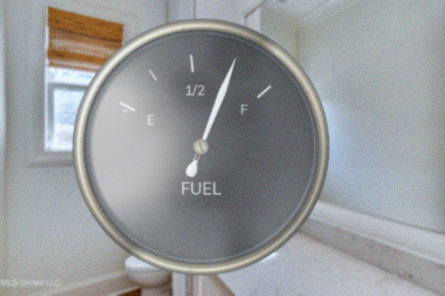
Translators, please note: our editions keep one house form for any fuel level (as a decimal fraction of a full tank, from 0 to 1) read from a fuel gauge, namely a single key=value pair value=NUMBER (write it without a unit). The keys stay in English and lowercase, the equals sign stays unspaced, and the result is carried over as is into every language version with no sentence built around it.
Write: value=0.75
